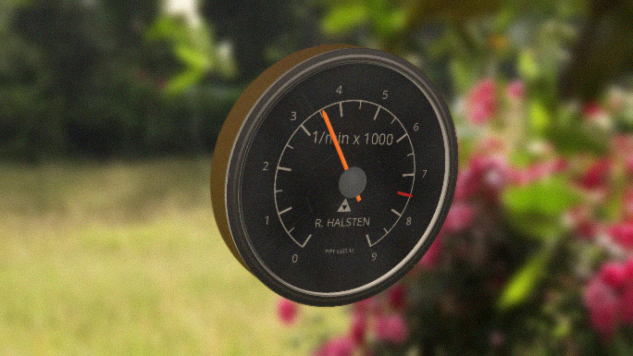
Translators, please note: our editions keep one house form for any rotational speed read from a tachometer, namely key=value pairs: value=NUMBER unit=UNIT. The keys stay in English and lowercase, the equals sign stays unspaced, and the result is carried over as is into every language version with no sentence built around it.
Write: value=3500 unit=rpm
